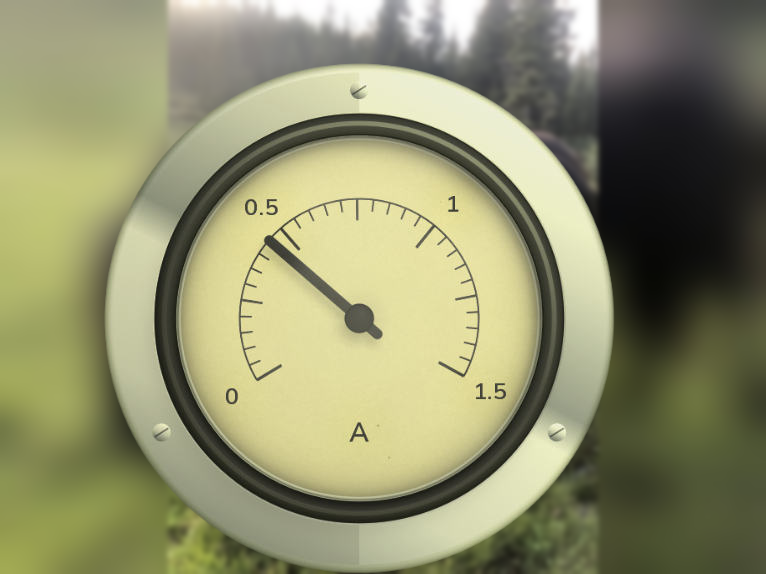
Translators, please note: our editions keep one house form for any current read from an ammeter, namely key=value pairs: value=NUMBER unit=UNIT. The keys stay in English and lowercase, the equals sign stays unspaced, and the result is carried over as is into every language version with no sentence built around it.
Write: value=0.45 unit=A
